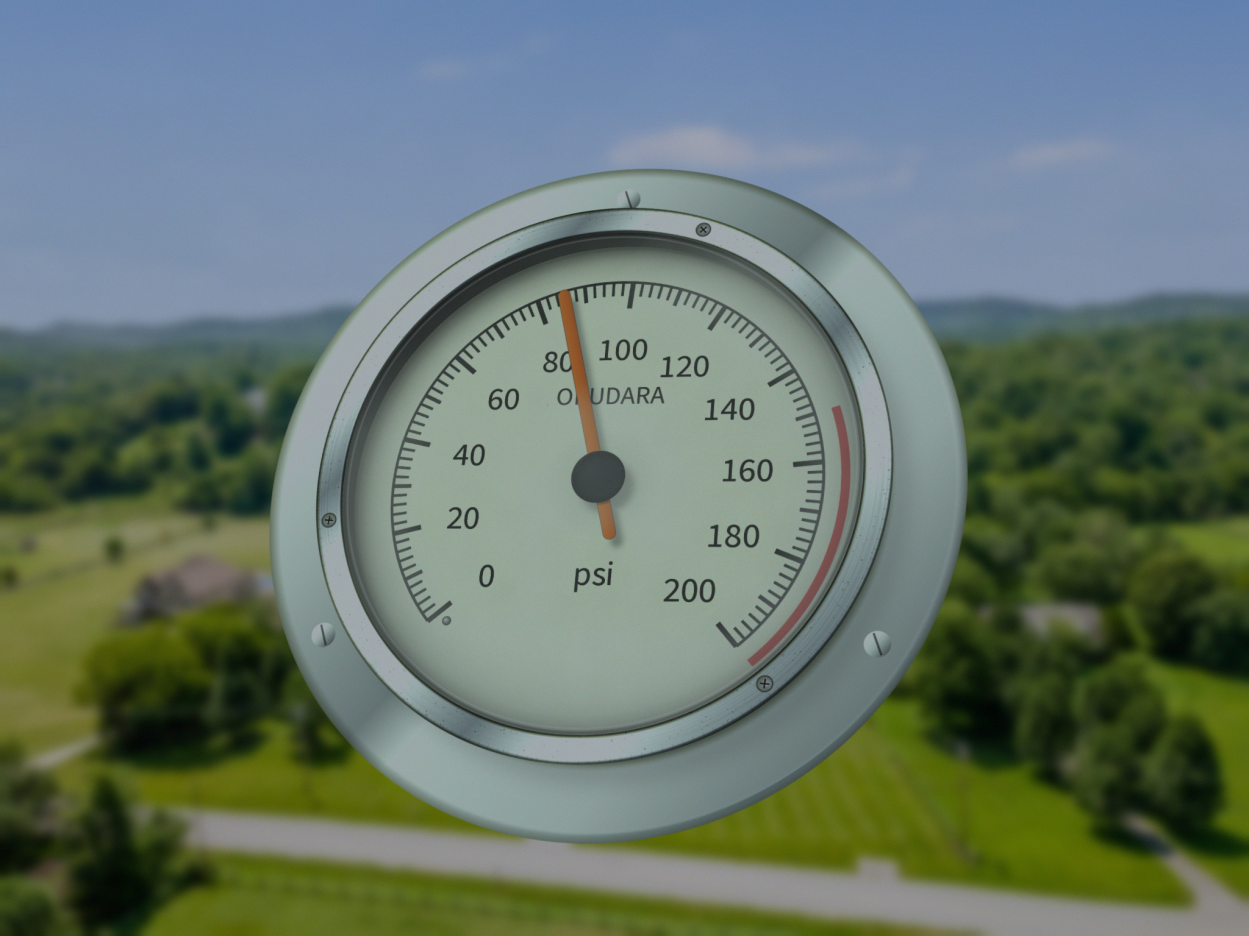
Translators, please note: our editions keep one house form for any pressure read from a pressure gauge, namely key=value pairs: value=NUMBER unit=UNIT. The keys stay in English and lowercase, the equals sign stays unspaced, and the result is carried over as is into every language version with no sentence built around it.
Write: value=86 unit=psi
